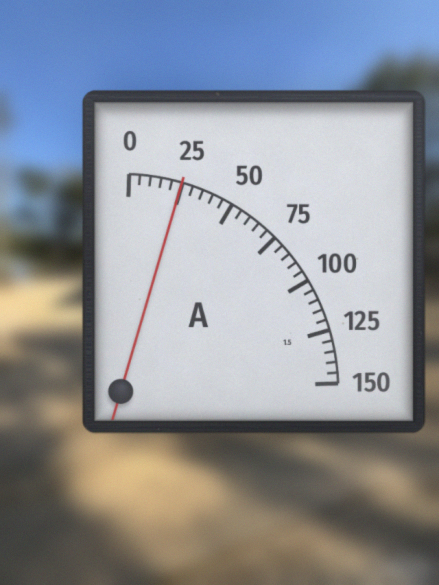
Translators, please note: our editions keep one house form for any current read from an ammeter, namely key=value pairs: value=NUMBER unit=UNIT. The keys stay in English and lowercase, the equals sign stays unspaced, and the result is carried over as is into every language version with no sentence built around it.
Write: value=25 unit=A
